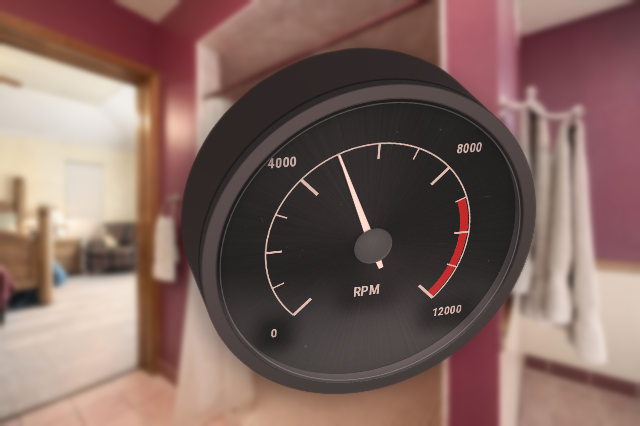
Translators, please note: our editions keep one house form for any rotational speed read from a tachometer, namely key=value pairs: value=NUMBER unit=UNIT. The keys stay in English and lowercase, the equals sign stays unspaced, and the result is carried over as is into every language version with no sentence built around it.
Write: value=5000 unit=rpm
